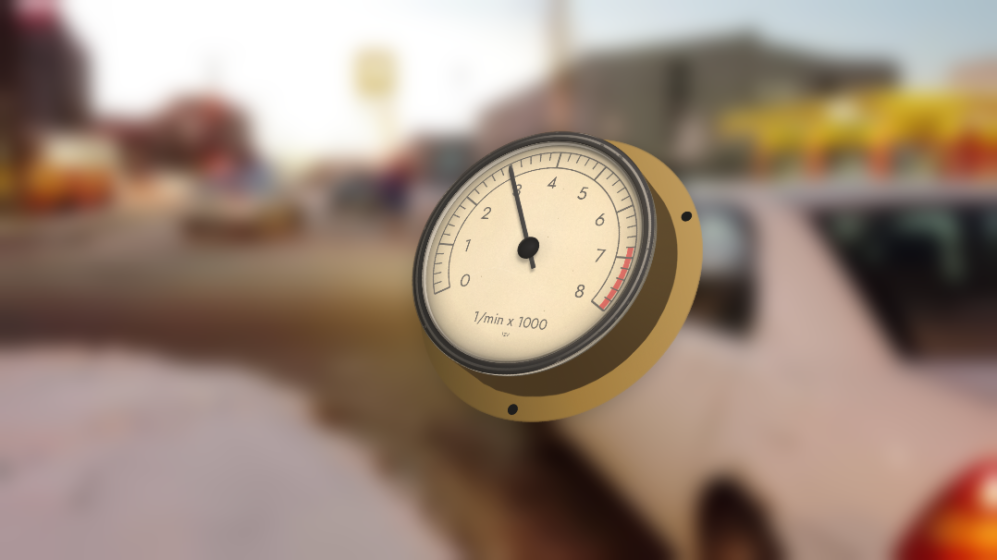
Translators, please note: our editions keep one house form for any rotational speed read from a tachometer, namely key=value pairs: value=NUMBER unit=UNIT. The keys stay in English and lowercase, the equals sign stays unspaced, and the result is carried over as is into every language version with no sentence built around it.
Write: value=3000 unit=rpm
